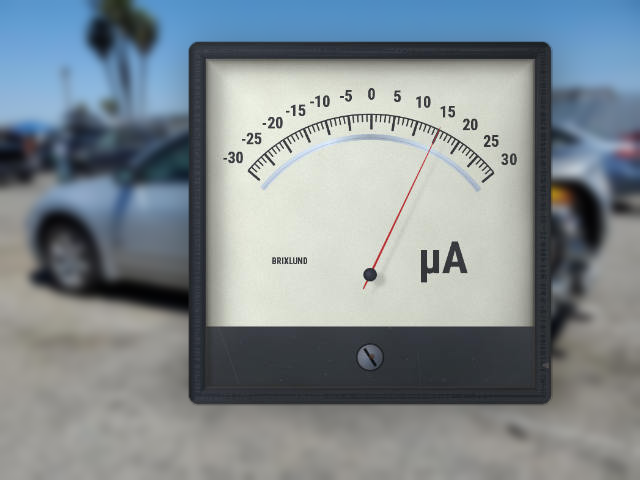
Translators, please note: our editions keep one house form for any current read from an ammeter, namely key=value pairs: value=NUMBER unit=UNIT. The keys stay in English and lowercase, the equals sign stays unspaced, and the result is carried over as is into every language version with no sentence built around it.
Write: value=15 unit=µA
